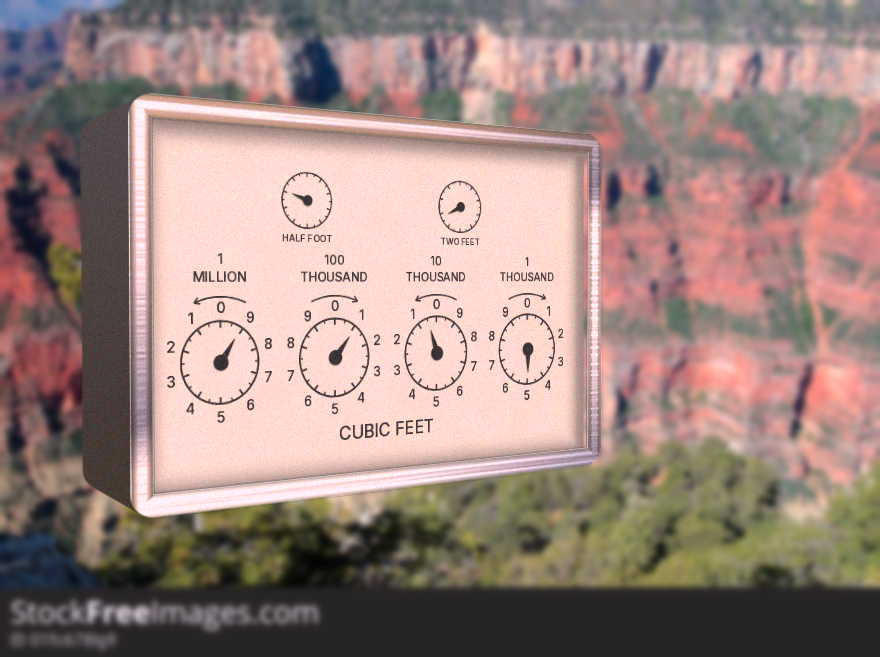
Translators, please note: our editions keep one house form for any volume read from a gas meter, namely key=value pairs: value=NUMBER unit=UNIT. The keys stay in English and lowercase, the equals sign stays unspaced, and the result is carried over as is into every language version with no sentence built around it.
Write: value=910500 unit=ft³
